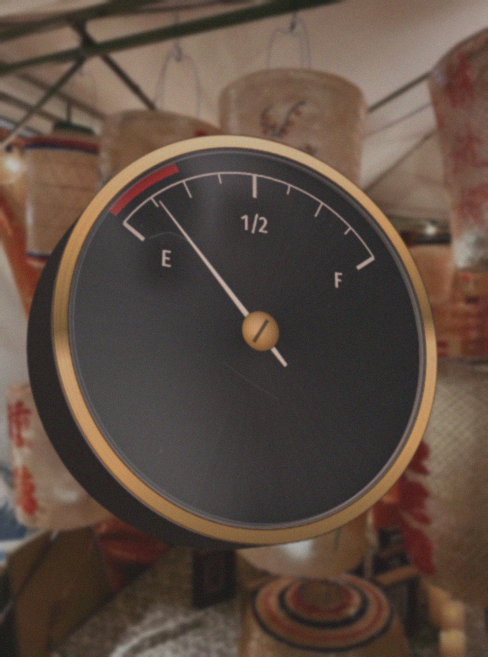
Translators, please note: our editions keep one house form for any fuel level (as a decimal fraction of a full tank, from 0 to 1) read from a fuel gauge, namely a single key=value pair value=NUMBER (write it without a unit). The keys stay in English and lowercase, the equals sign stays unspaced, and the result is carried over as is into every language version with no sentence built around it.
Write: value=0.125
